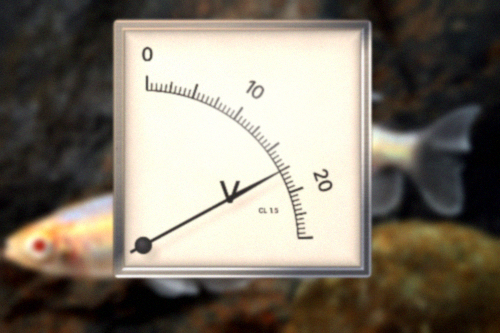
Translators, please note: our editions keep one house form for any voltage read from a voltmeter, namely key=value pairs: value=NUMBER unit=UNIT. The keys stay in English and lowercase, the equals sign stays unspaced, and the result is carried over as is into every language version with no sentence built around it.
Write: value=17.5 unit=V
